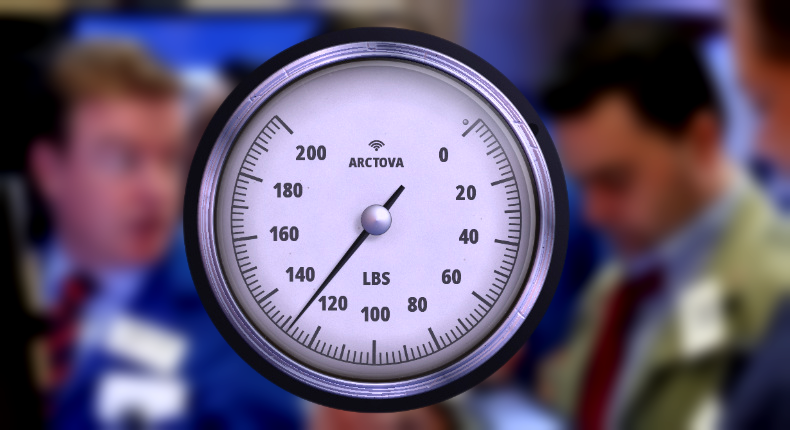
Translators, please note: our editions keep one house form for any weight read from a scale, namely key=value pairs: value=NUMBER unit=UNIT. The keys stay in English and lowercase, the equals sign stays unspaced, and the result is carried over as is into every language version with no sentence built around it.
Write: value=128 unit=lb
